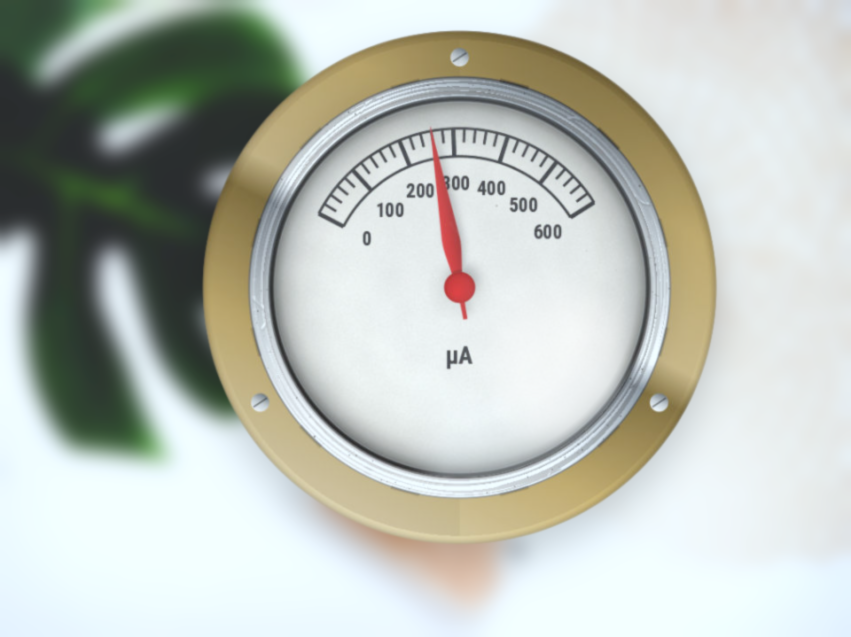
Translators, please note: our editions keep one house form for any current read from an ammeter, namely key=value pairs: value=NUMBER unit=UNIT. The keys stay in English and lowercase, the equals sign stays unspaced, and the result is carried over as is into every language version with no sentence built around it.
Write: value=260 unit=µA
